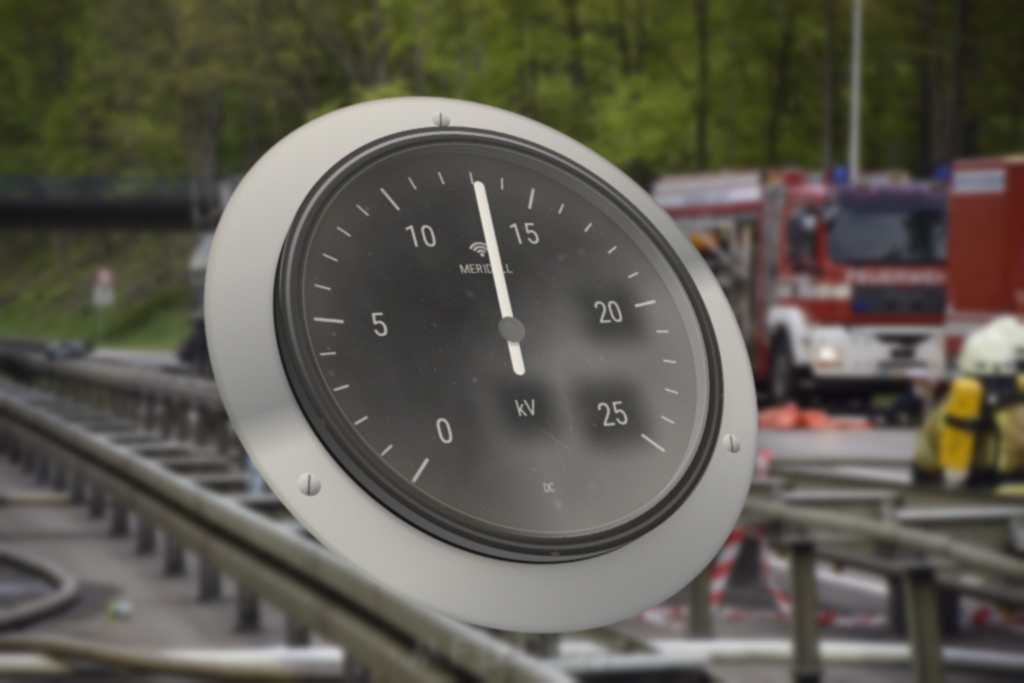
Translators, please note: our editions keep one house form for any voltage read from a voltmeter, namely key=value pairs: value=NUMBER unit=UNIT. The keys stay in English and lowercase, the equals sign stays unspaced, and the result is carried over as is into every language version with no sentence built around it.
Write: value=13 unit=kV
